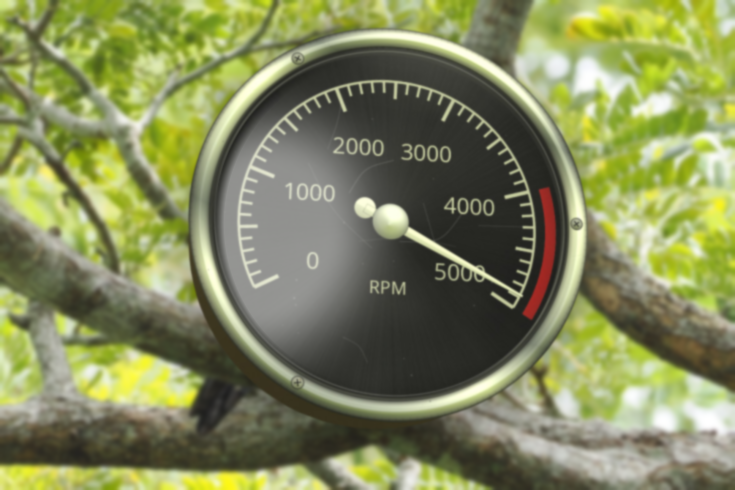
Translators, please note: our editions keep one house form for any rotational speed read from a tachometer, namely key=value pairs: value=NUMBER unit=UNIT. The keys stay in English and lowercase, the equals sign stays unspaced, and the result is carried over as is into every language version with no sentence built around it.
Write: value=4900 unit=rpm
